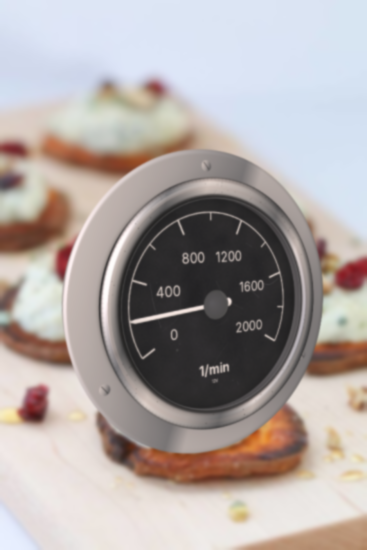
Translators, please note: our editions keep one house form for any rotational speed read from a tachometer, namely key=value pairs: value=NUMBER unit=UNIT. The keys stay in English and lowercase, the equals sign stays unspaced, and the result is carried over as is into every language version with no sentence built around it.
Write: value=200 unit=rpm
